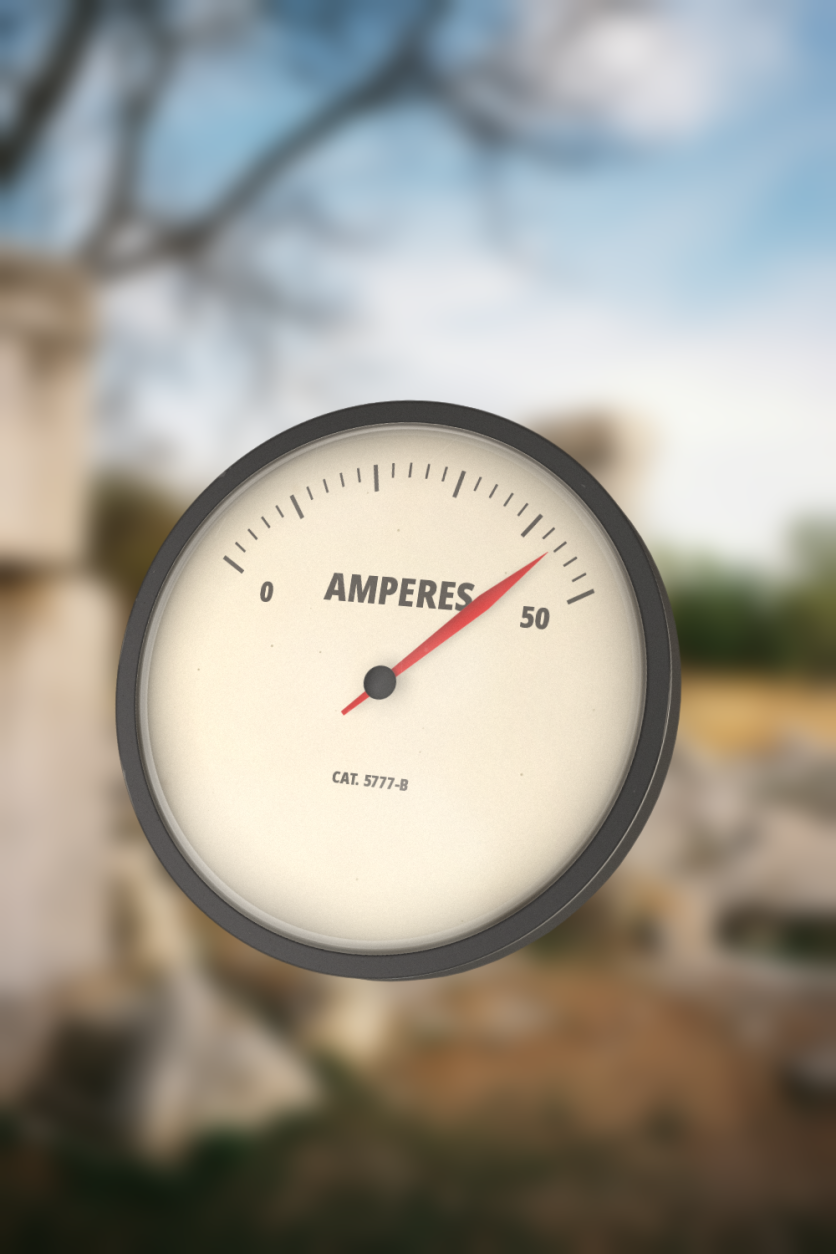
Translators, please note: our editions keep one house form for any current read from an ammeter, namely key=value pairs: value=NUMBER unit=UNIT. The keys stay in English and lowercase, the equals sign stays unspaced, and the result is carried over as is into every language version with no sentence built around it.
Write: value=44 unit=A
